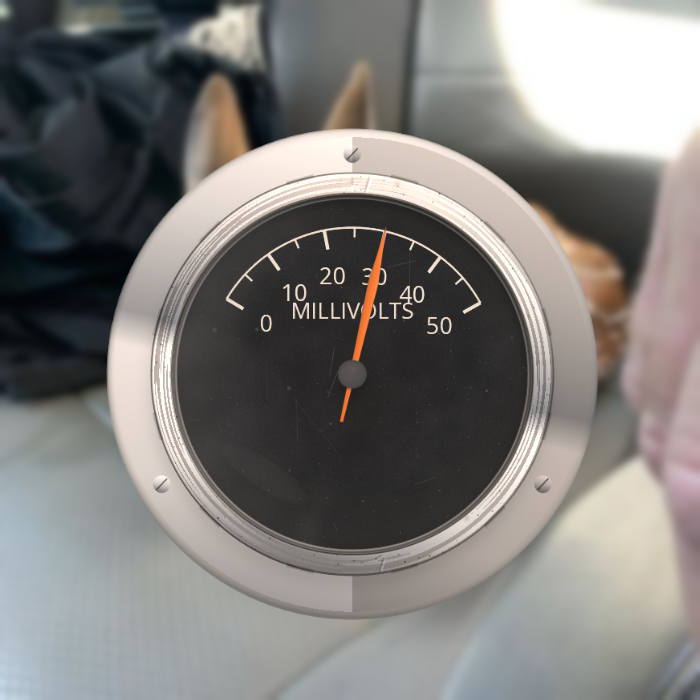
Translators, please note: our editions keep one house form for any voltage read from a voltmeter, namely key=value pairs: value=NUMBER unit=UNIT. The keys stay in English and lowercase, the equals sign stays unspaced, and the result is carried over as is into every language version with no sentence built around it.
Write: value=30 unit=mV
